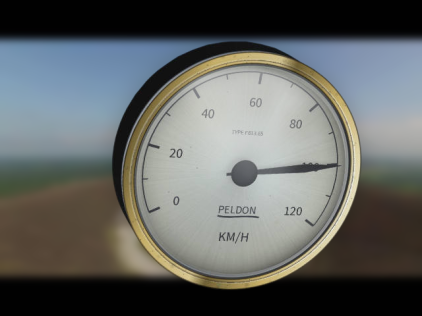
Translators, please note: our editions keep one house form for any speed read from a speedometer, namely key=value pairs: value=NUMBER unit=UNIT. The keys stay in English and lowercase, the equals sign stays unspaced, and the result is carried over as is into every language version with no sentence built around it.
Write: value=100 unit=km/h
